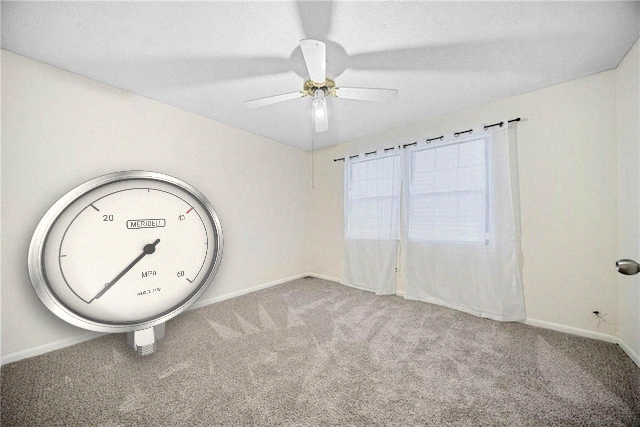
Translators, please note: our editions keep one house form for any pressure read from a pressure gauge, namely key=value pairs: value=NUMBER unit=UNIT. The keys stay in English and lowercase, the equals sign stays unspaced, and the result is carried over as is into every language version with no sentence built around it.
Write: value=0 unit=MPa
